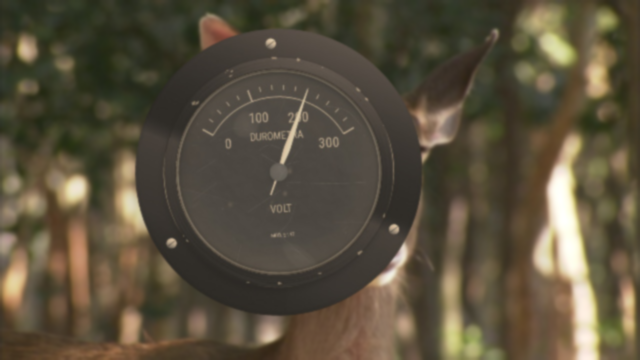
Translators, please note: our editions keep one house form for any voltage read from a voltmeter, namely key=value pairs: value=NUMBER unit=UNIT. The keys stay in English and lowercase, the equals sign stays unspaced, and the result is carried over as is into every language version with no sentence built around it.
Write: value=200 unit=V
